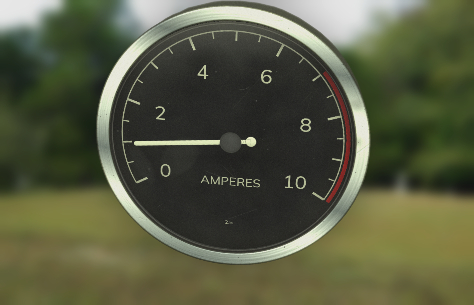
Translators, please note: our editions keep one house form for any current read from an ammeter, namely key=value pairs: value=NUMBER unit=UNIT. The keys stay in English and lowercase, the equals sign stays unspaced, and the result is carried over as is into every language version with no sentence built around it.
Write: value=1 unit=A
